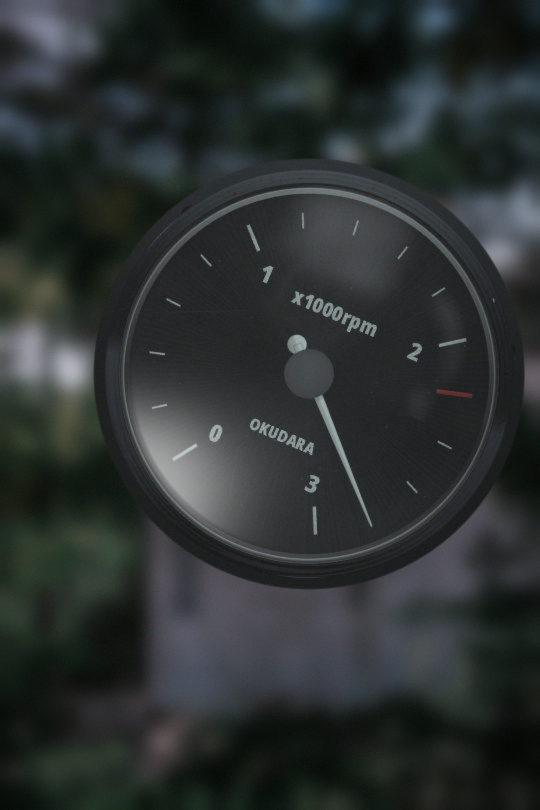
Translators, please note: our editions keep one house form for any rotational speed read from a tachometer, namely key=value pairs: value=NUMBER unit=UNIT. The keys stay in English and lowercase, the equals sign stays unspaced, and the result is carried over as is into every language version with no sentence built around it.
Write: value=2800 unit=rpm
